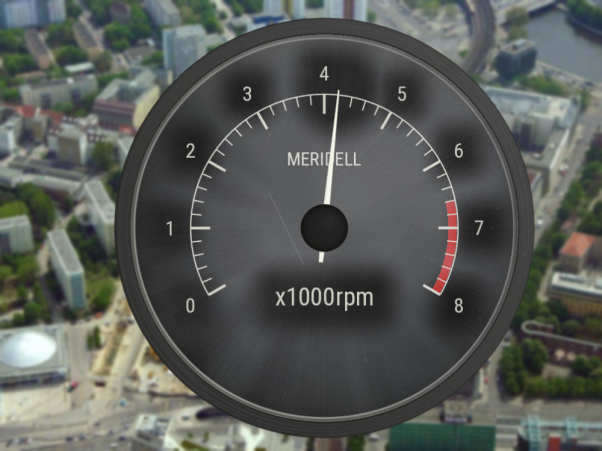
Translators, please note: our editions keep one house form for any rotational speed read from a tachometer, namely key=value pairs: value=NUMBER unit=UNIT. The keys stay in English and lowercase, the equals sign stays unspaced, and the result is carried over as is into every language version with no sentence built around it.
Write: value=4200 unit=rpm
